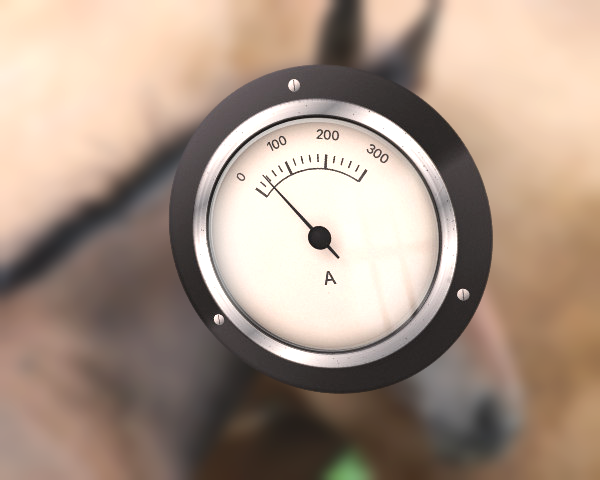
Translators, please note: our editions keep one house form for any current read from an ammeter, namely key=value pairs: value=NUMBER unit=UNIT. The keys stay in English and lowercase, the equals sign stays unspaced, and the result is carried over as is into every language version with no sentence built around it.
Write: value=40 unit=A
